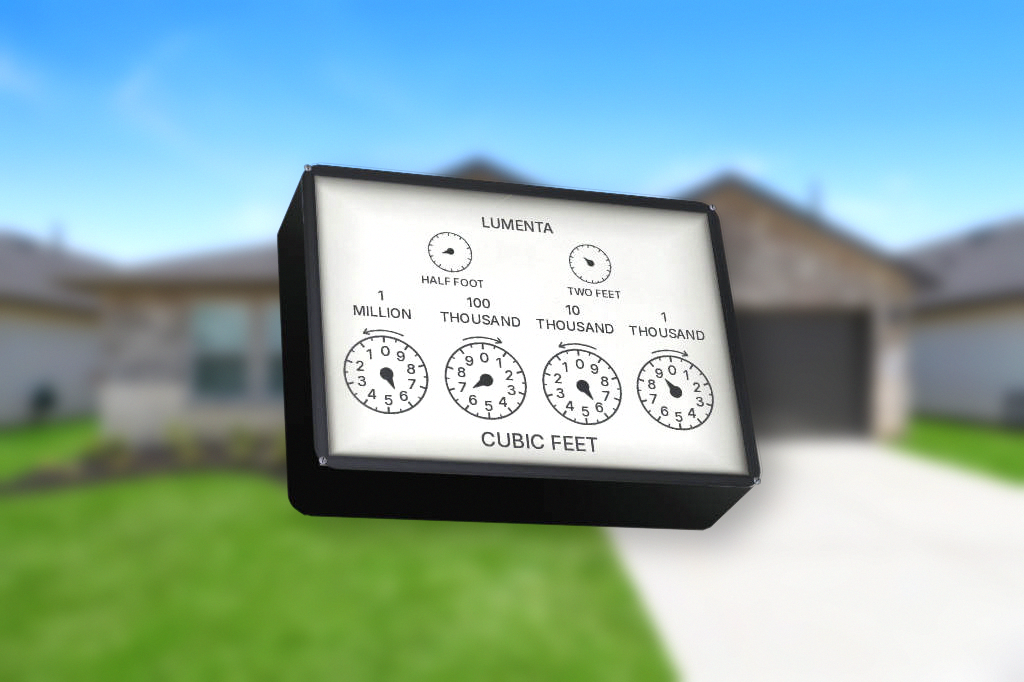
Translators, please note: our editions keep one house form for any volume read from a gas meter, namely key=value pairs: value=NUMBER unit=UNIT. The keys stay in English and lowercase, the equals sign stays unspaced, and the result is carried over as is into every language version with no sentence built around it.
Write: value=565900 unit=ft³
